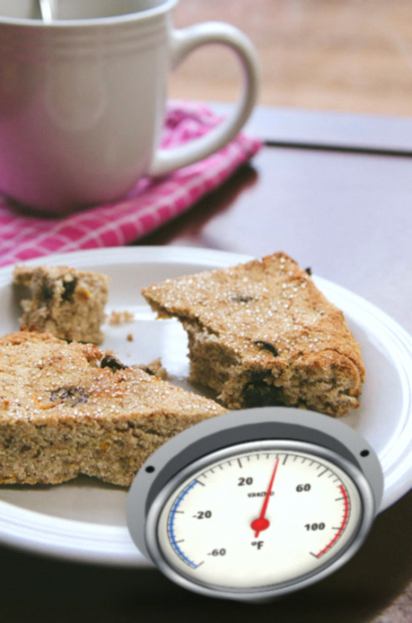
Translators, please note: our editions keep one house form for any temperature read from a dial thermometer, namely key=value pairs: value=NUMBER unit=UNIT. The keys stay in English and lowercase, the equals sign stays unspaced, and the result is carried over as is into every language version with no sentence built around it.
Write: value=36 unit=°F
